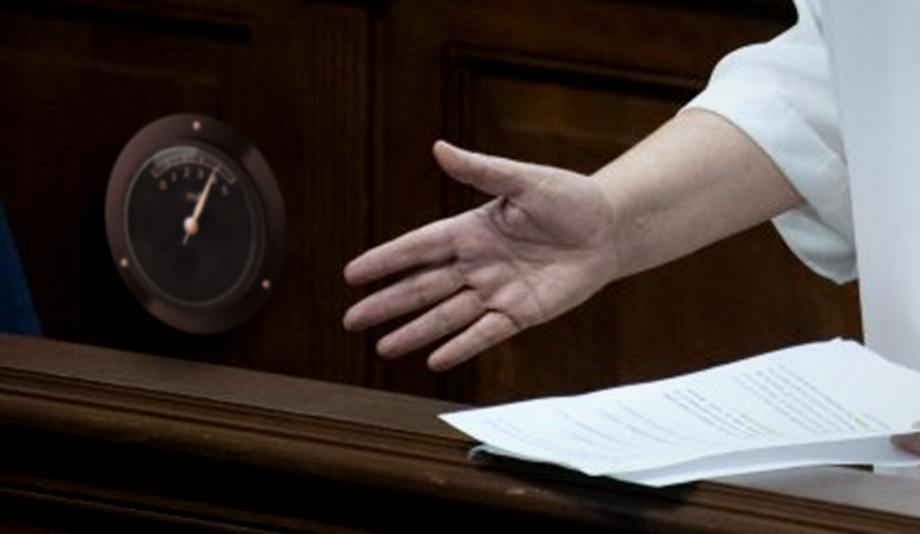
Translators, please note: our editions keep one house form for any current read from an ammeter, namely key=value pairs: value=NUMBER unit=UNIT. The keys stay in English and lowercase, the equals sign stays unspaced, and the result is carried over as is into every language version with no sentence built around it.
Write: value=4 unit=mA
